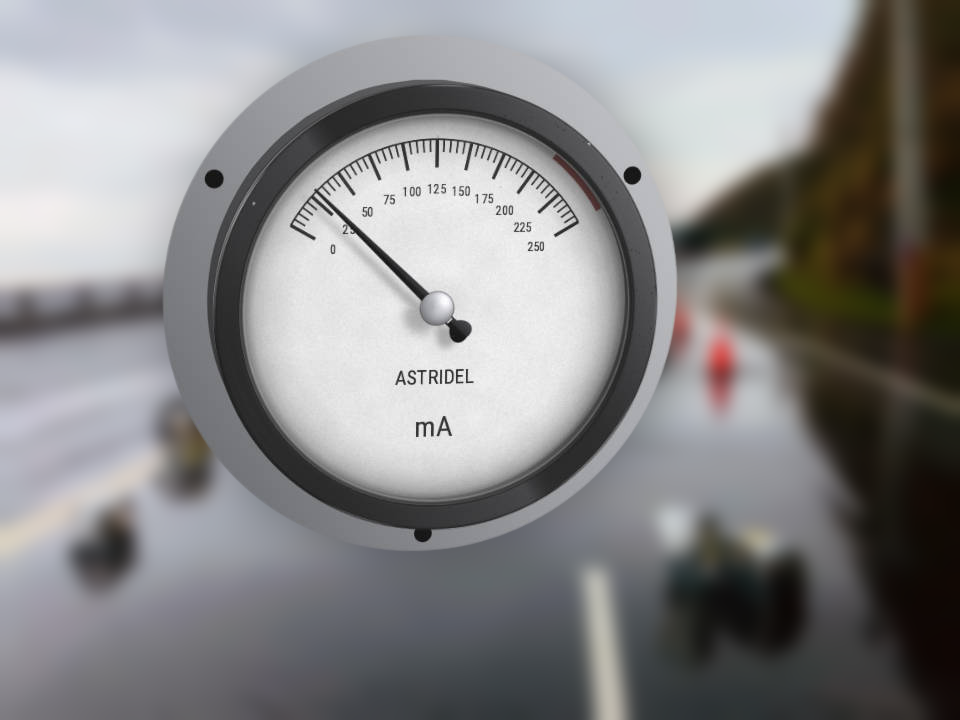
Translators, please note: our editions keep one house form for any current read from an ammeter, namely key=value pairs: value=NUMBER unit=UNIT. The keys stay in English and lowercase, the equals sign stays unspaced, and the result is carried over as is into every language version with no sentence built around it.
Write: value=30 unit=mA
